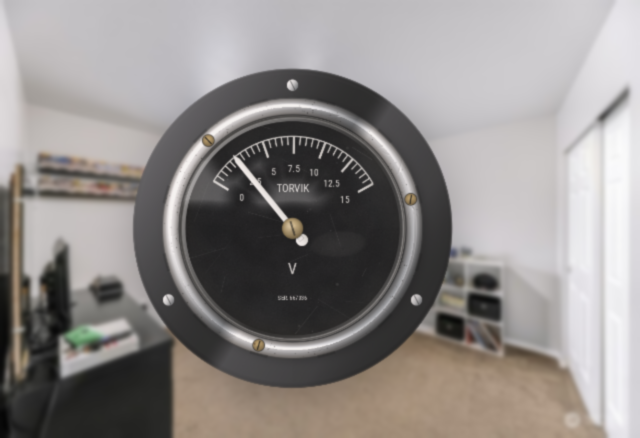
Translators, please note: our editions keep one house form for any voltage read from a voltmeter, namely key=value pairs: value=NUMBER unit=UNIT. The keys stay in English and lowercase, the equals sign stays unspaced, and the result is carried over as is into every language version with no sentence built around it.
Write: value=2.5 unit=V
